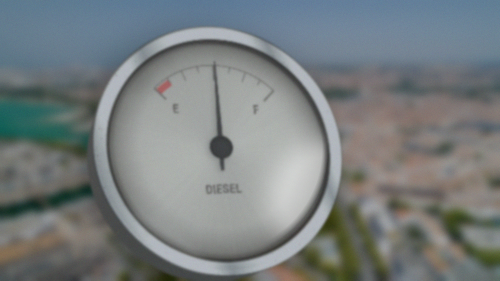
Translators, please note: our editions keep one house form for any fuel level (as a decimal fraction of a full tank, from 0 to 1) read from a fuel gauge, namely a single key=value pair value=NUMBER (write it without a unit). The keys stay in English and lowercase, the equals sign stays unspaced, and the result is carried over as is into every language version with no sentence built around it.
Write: value=0.5
